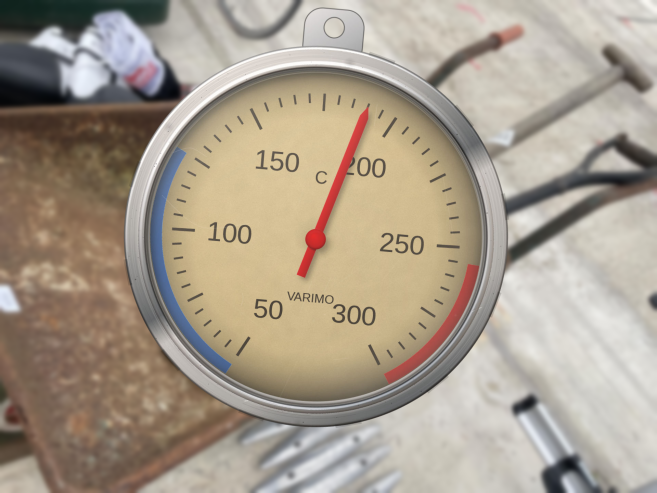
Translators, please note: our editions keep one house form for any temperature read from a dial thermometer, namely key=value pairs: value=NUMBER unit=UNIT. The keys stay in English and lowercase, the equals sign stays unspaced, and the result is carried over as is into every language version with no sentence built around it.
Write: value=190 unit=°C
